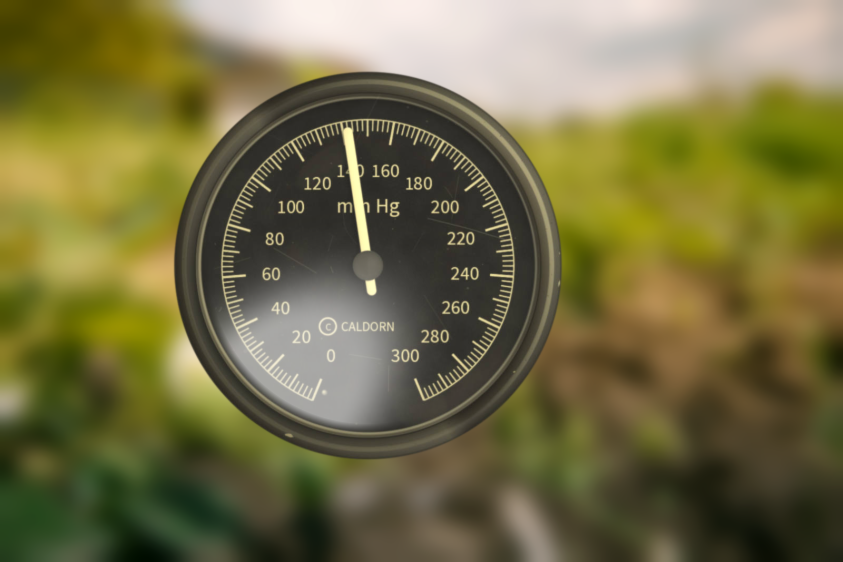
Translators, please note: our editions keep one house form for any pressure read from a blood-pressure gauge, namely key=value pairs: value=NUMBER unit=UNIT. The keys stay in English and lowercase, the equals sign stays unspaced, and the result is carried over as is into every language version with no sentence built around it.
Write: value=142 unit=mmHg
